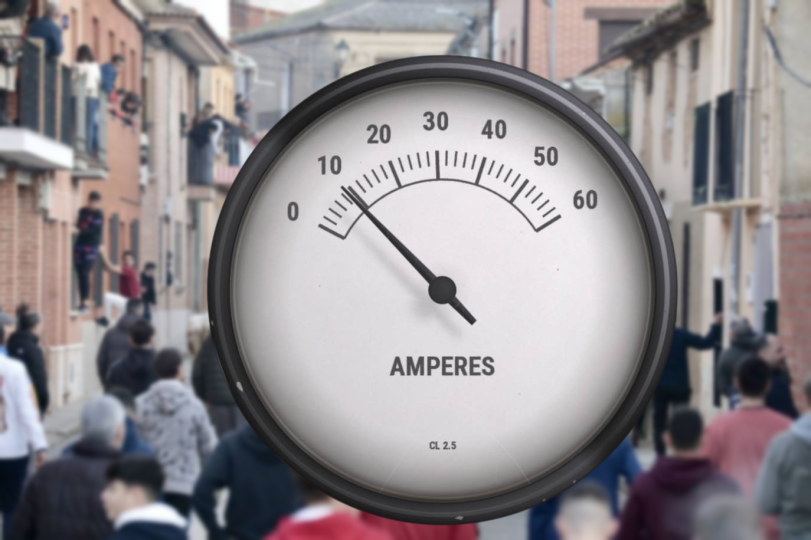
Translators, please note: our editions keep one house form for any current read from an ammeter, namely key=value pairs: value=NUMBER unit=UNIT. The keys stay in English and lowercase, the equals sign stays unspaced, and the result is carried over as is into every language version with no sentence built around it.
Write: value=9 unit=A
